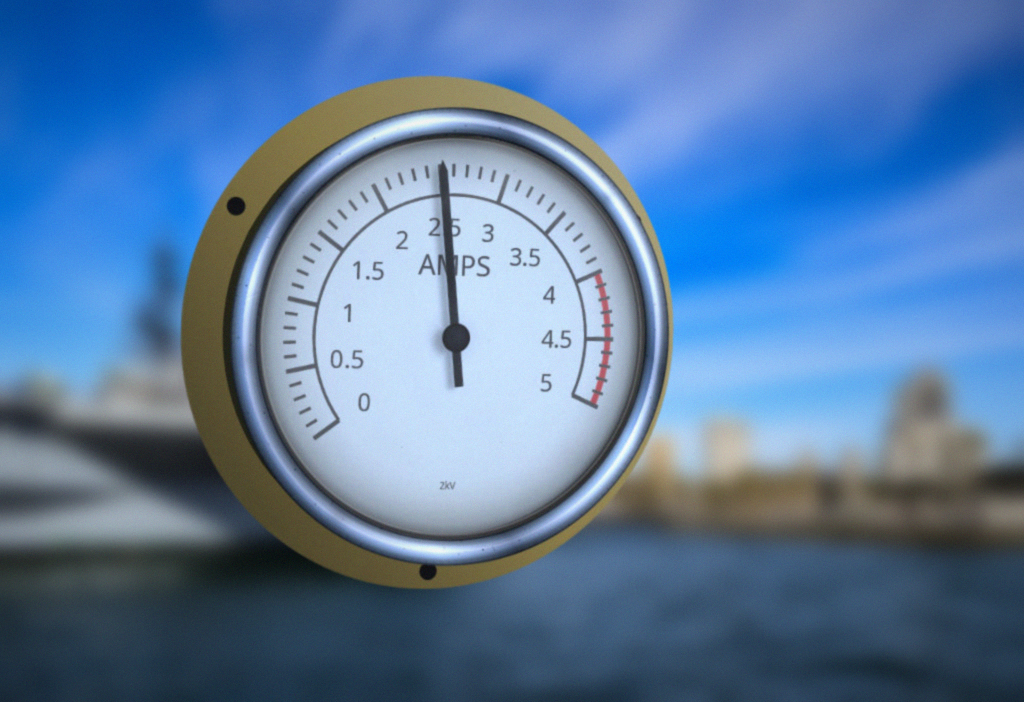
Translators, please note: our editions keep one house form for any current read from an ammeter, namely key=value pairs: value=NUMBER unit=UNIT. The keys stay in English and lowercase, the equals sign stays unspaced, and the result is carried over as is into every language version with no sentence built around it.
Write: value=2.5 unit=A
